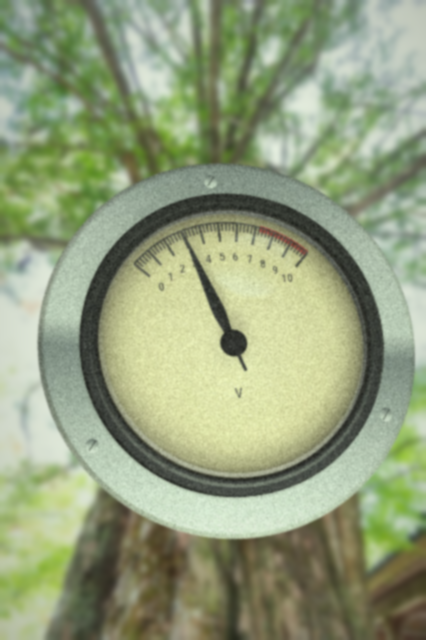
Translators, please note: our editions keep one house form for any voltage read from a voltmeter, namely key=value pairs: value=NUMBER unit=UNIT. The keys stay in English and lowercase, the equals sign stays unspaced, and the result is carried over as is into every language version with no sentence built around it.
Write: value=3 unit=V
